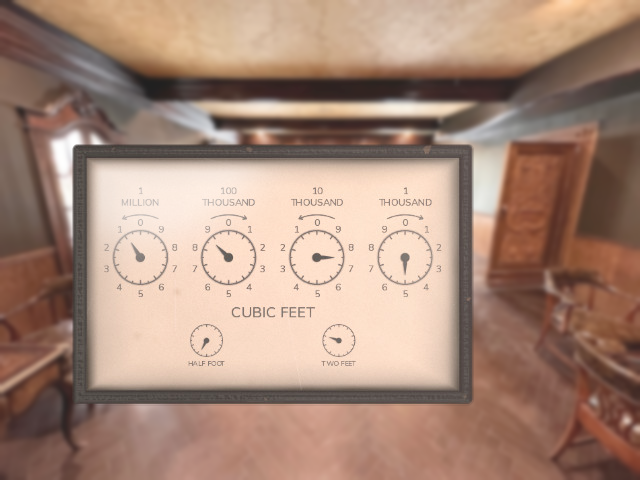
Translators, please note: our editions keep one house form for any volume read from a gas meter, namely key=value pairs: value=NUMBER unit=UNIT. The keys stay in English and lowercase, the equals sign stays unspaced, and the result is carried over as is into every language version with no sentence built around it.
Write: value=87500 unit=ft³
